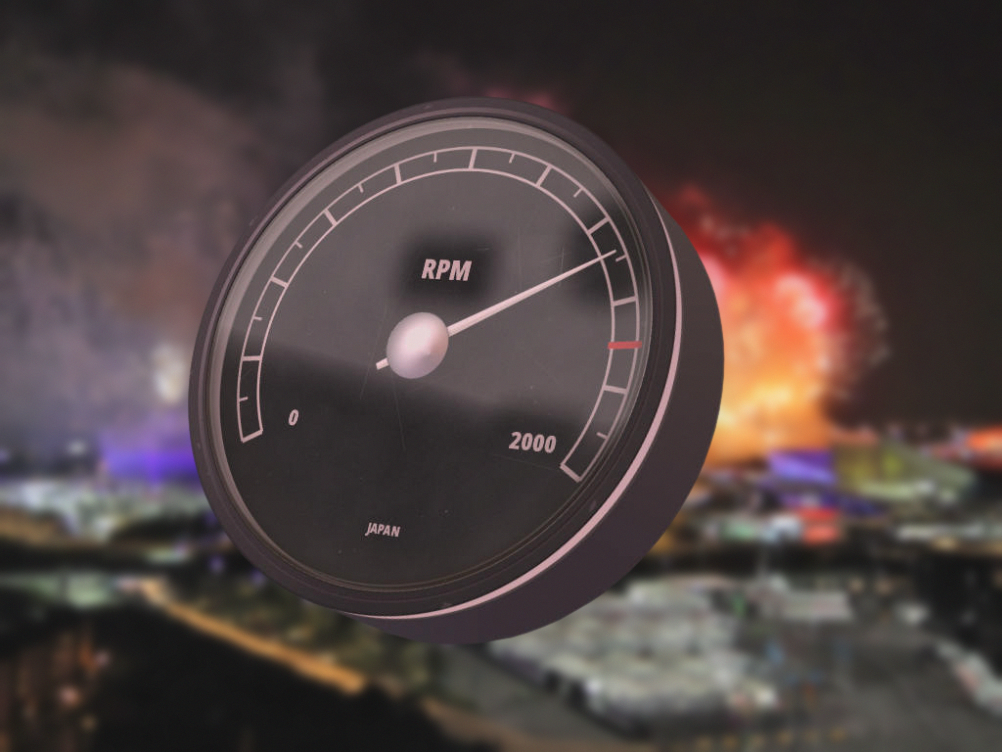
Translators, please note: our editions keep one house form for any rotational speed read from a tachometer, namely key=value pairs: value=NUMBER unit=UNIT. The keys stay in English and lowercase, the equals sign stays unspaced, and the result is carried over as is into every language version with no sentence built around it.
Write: value=1500 unit=rpm
